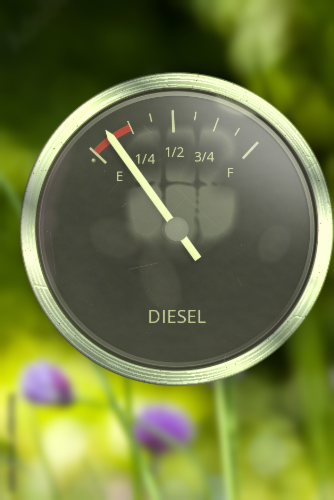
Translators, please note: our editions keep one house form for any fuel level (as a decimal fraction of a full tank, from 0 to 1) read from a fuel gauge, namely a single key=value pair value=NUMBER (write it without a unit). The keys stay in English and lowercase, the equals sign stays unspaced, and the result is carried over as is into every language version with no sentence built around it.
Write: value=0.125
